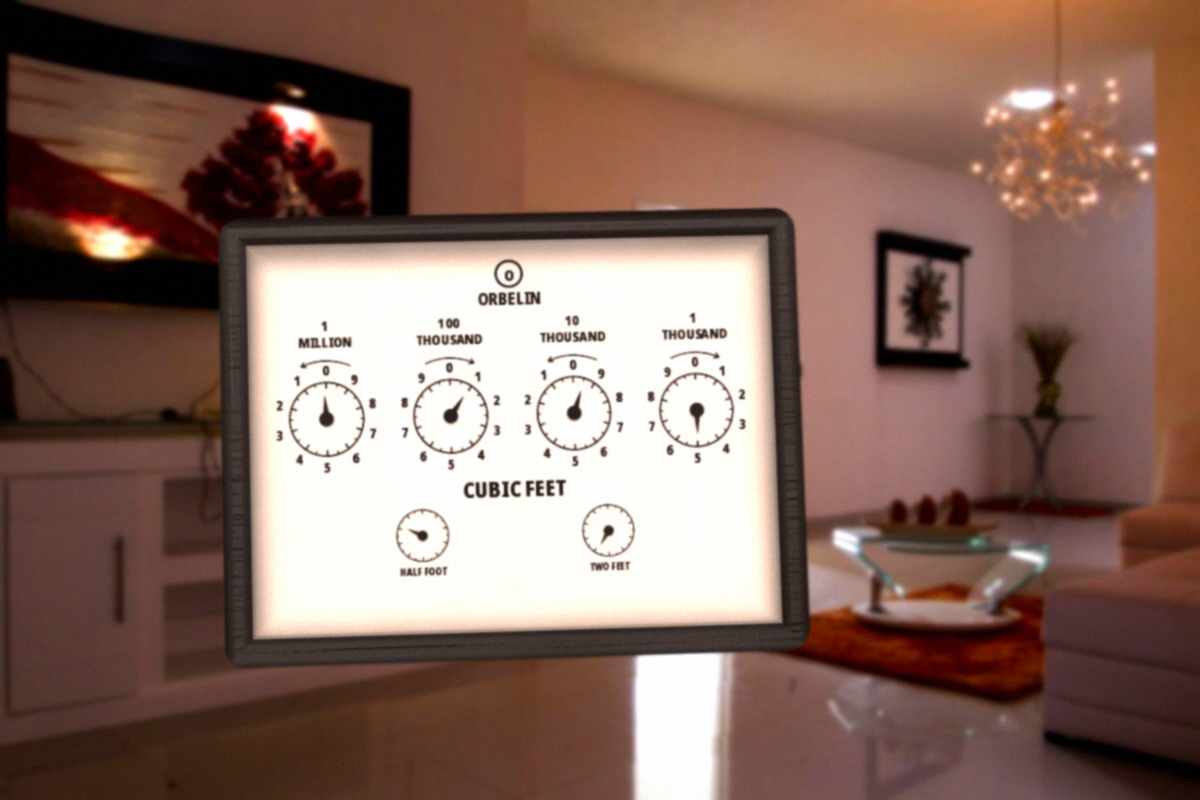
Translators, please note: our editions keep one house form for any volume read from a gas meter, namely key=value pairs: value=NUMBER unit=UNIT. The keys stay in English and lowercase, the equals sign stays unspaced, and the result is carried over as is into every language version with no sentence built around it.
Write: value=9500 unit=ft³
